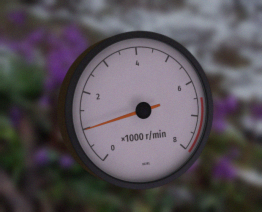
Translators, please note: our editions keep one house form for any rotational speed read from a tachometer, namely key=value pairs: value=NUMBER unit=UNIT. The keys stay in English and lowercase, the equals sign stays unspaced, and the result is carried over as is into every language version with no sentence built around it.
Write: value=1000 unit=rpm
